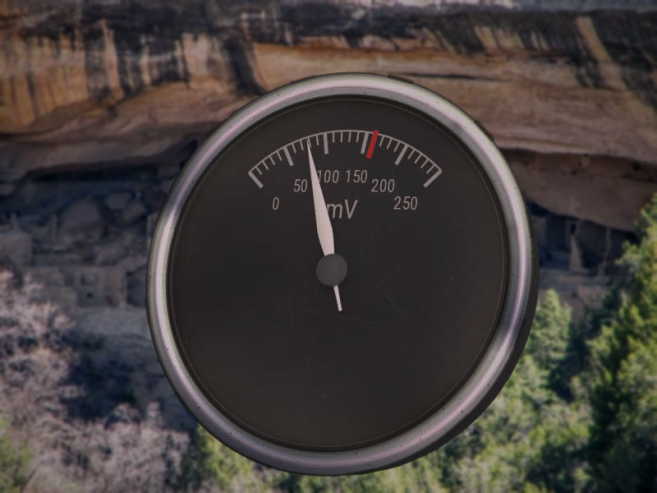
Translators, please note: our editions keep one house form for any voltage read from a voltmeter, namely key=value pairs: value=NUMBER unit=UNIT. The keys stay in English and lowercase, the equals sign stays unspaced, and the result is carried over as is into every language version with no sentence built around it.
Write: value=80 unit=mV
